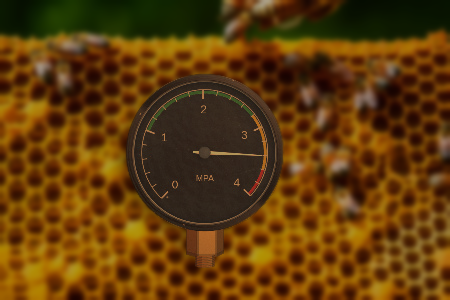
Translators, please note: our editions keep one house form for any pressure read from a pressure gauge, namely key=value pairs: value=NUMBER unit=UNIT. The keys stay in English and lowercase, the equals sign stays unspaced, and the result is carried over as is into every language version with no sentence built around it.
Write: value=3.4 unit=MPa
